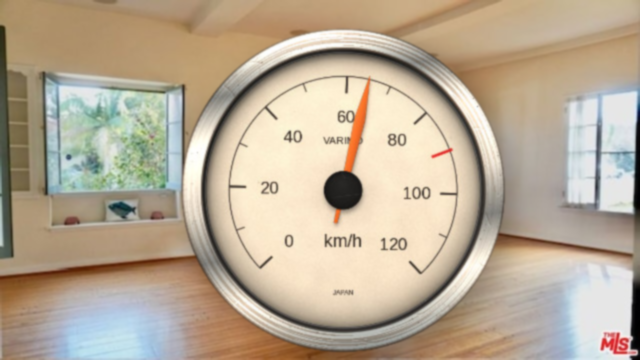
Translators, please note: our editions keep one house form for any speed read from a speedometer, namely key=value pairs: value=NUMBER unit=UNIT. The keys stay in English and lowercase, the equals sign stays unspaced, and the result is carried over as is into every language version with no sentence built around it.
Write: value=65 unit=km/h
